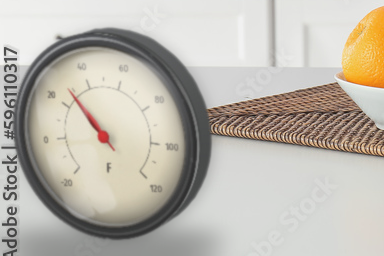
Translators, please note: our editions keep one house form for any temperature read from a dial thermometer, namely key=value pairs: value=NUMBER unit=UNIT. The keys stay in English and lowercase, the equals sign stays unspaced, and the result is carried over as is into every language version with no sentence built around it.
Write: value=30 unit=°F
